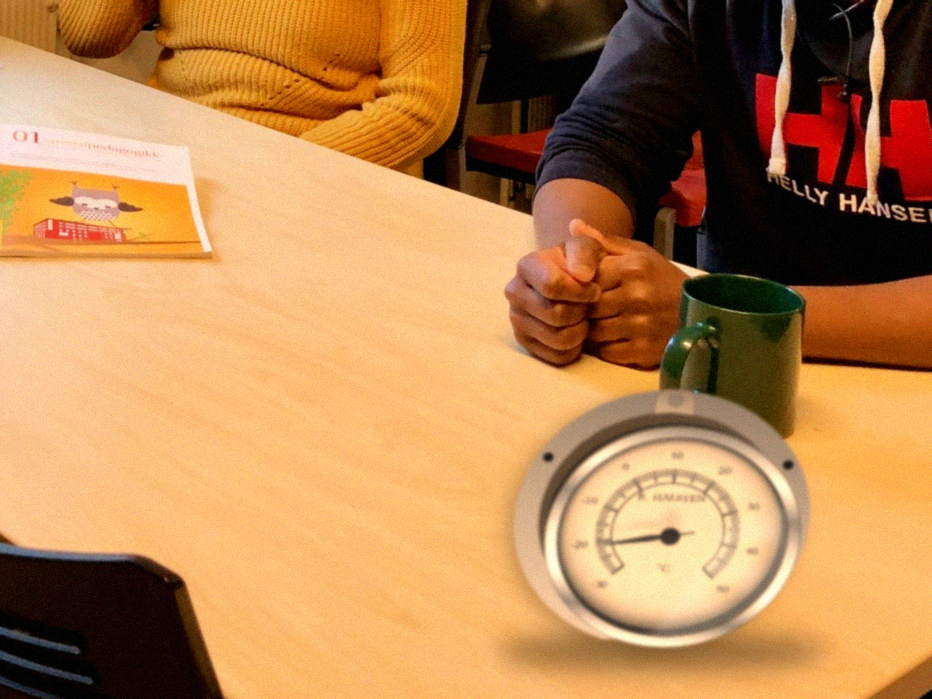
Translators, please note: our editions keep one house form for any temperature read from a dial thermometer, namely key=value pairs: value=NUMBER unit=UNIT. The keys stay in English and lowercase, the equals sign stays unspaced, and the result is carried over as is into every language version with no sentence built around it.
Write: value=-20 unit=°C
